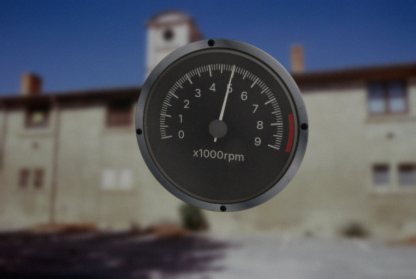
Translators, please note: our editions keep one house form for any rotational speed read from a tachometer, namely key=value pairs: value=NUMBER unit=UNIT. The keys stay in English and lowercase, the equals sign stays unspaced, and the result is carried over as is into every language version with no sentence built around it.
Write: value=5000 unit=rpm
